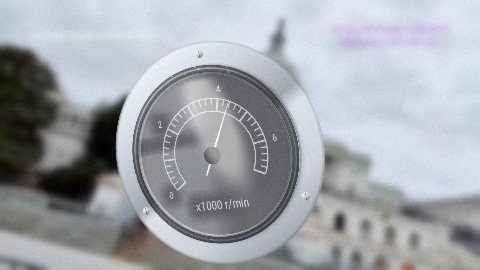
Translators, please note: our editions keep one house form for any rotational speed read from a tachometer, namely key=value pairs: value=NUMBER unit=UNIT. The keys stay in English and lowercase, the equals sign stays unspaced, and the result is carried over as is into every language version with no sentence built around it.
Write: value=4400 unit=rpm
